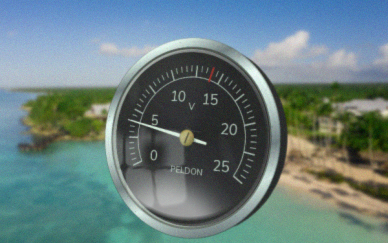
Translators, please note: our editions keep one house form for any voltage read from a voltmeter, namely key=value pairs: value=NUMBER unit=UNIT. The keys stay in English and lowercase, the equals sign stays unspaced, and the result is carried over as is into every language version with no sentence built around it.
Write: value=4 unit=V
